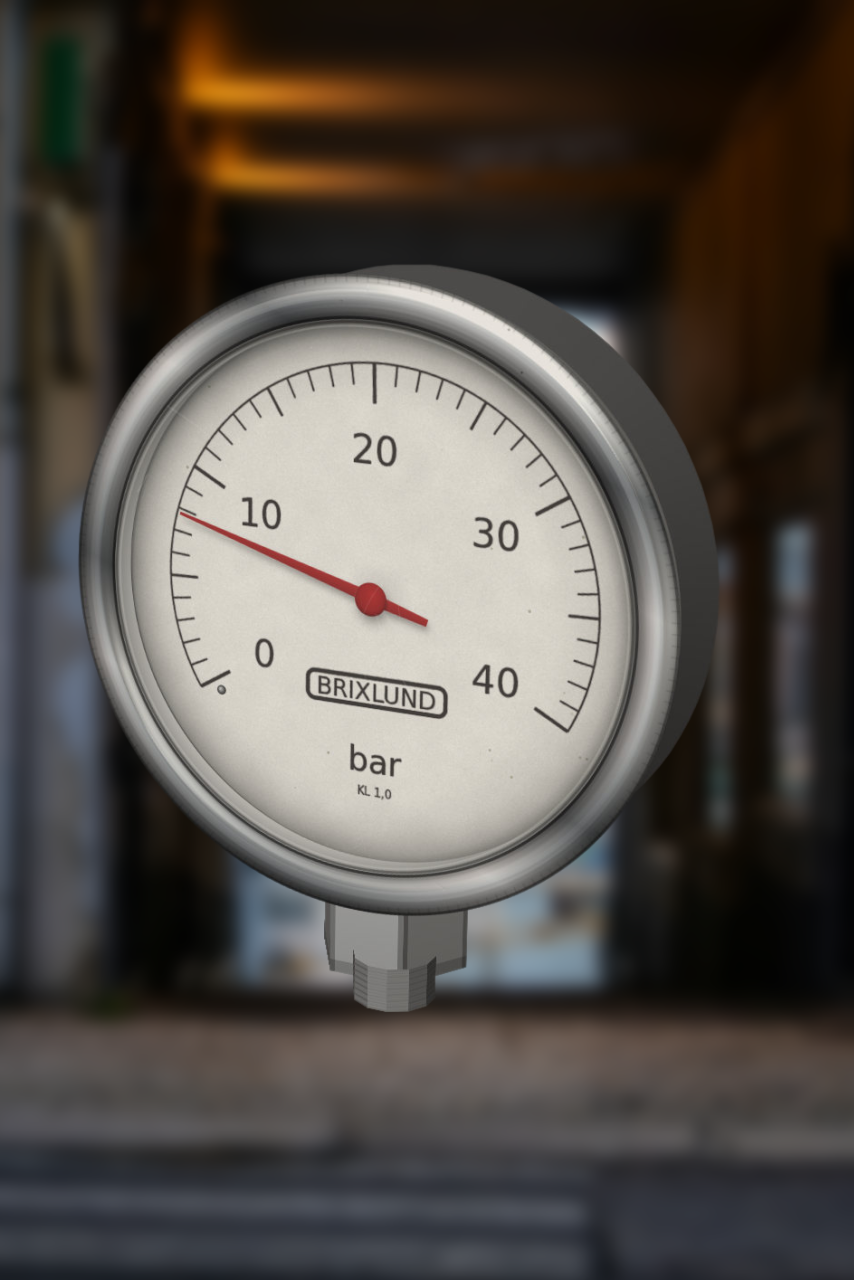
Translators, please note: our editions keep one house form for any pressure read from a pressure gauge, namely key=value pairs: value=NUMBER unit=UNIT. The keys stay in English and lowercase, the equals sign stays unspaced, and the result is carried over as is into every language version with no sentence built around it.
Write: value=8 unit=bar
